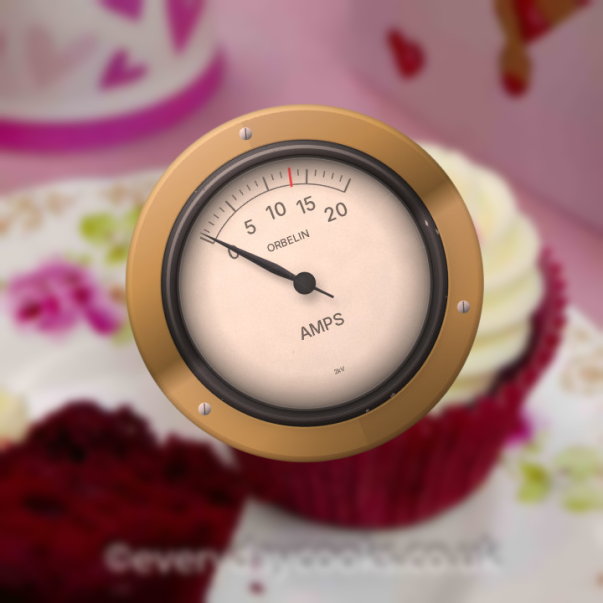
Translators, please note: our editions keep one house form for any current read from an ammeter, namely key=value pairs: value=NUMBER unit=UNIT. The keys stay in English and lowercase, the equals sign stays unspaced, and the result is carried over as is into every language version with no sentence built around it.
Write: value=0.5 unit=A
